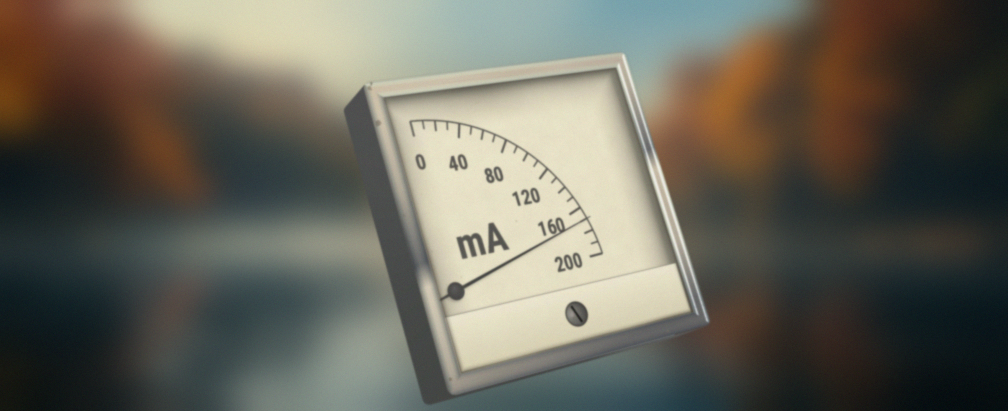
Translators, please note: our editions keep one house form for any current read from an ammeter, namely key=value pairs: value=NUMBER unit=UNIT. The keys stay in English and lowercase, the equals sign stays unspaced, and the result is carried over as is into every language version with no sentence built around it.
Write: value=170 unit=mA
